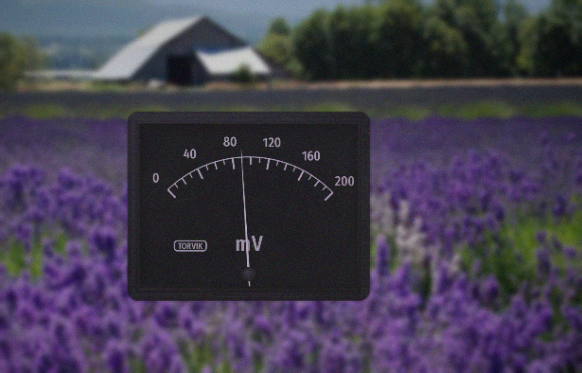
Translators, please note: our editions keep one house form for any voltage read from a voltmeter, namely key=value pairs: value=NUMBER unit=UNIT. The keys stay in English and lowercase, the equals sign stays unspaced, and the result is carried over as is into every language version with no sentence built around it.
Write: value=90 unit=mV
